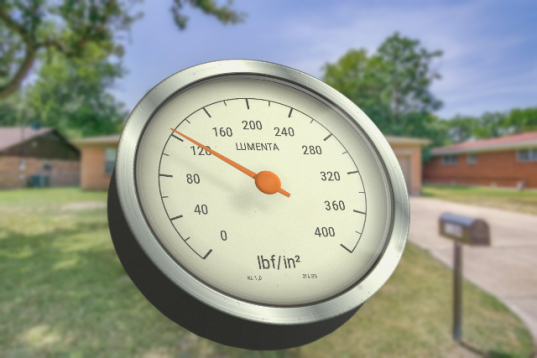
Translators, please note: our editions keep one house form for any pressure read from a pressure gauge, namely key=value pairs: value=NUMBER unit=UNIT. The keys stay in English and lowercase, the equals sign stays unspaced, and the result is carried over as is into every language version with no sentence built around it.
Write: value=120 unit=psi
